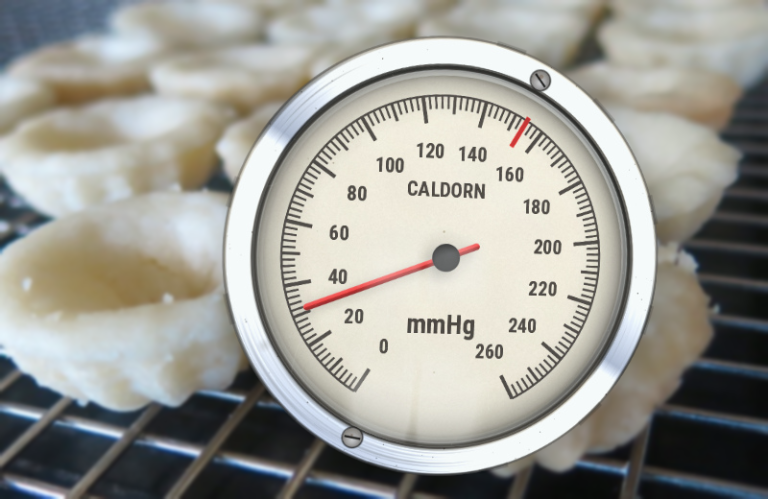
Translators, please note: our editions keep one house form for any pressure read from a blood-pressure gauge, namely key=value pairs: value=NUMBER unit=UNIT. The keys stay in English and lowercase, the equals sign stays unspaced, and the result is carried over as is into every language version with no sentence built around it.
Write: value=32 unit=mmHg
